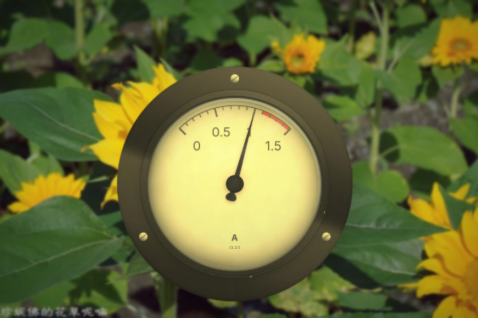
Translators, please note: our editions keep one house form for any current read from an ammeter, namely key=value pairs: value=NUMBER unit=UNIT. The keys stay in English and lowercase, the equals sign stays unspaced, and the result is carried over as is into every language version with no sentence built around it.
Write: value=1 unit=A
